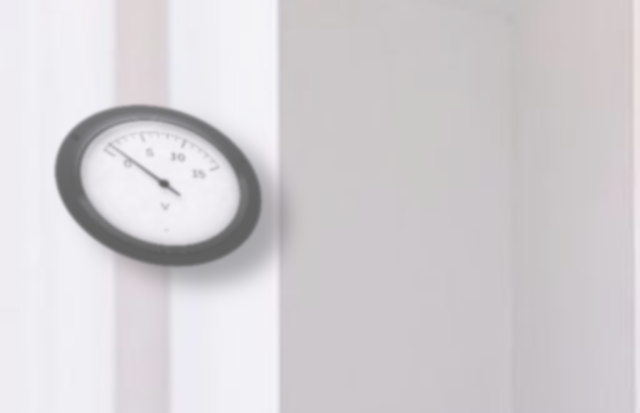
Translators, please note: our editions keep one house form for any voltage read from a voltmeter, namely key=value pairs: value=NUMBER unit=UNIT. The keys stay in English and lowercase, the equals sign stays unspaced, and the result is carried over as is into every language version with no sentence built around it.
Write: value=1 unit=V
